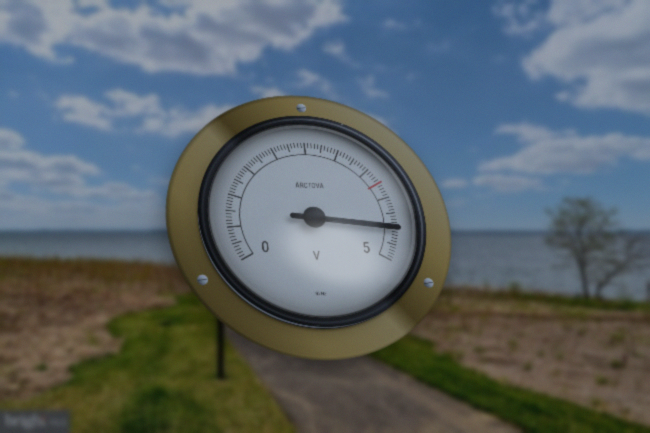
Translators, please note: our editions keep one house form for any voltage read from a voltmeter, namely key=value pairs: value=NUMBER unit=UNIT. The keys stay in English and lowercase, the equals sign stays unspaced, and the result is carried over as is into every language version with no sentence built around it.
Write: value=4.5 unit=V
